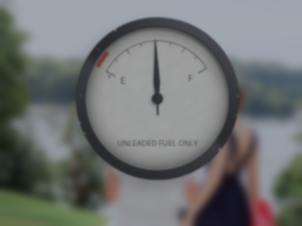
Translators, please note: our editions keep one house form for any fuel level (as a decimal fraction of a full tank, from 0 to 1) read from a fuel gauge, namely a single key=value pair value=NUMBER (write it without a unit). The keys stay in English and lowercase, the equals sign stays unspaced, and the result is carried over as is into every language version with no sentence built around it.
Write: value=0.5
